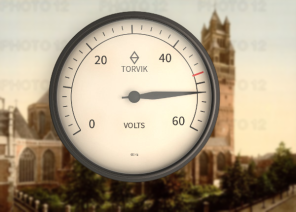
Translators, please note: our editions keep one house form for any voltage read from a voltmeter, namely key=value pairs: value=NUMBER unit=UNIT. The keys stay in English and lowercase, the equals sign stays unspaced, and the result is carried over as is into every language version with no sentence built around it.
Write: value=52 unit=V
